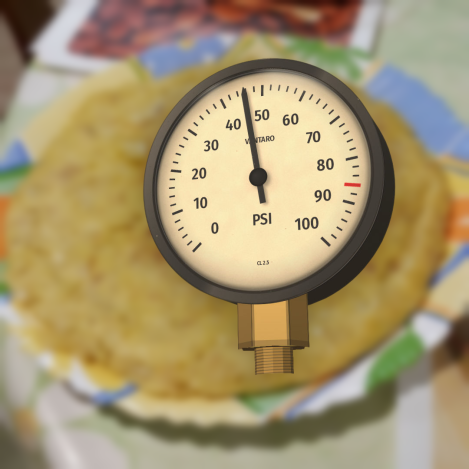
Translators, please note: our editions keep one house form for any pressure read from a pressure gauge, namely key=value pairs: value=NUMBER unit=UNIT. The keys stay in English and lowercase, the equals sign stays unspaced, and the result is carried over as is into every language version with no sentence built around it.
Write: value=46 unit=psi
